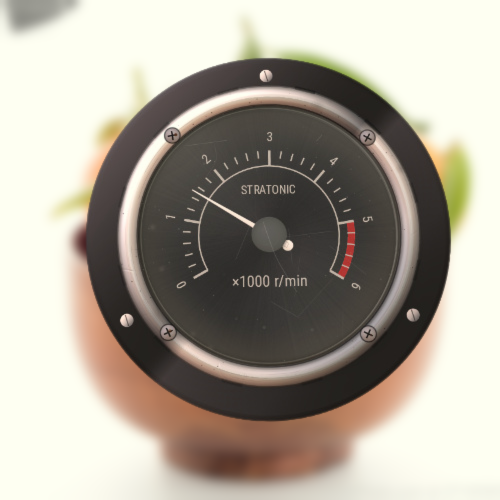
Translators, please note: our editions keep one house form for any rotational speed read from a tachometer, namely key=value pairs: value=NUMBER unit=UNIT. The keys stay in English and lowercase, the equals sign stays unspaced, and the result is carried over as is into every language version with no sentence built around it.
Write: value=1500 unit=rpm
